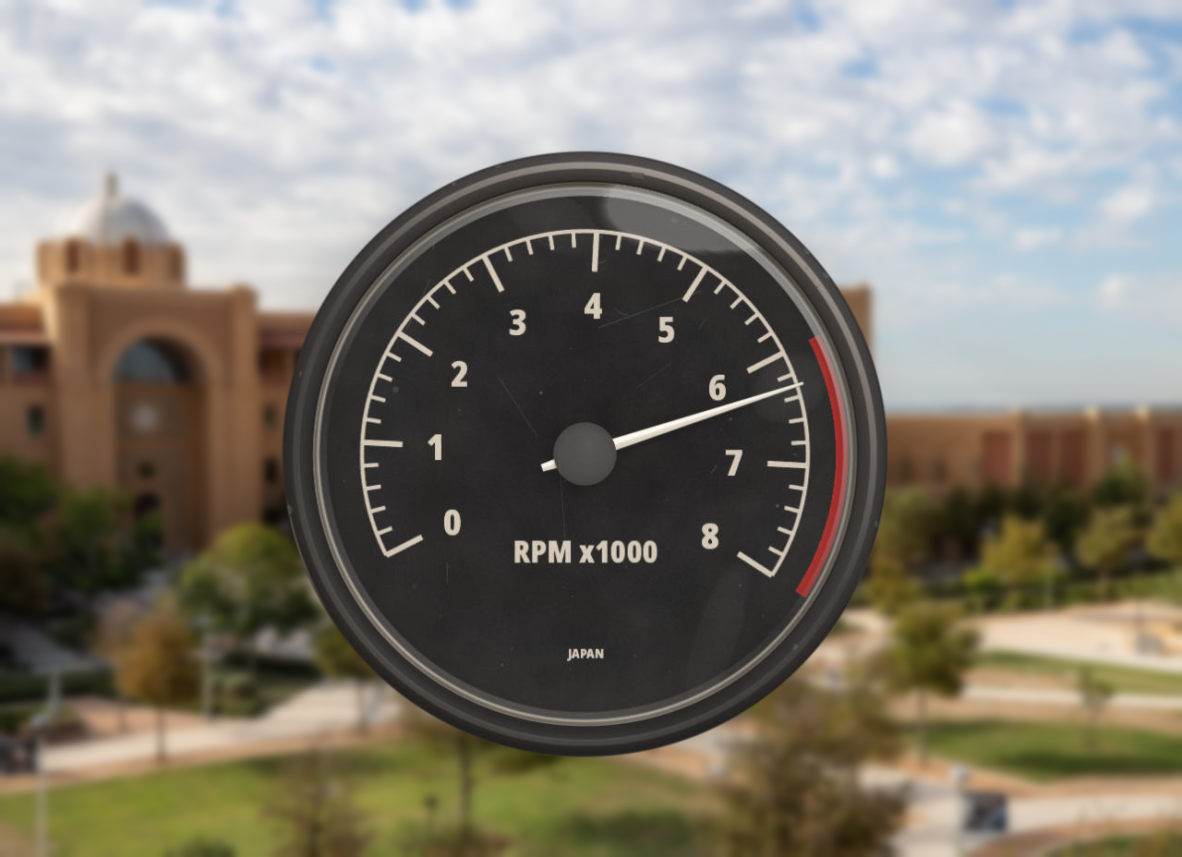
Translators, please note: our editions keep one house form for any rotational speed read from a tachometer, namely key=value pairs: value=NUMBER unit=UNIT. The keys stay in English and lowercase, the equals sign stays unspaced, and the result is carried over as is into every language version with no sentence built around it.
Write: value=6300 unit=rpm
